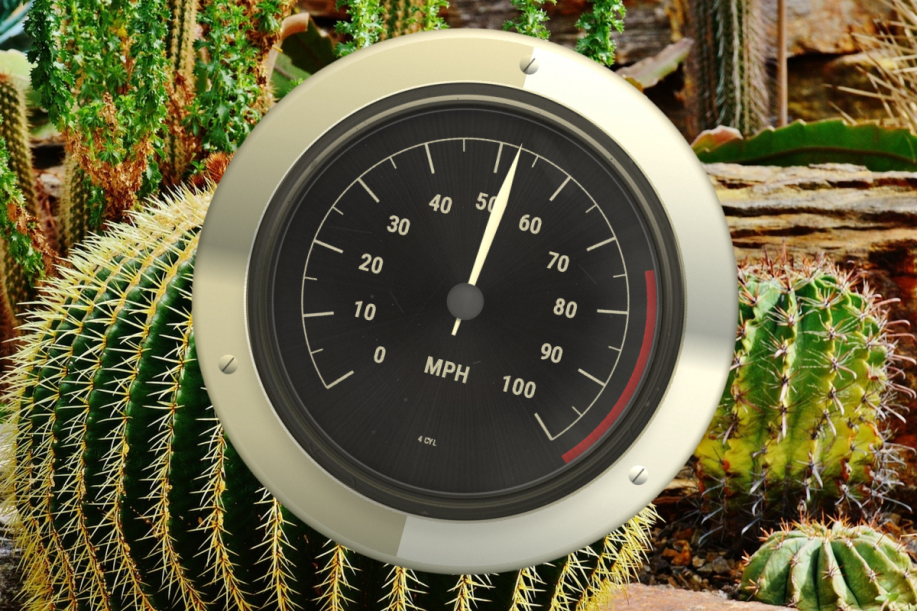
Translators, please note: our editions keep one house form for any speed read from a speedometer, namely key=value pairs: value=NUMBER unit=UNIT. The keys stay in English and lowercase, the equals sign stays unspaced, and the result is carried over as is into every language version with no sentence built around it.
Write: value=52.5 unit=mph
